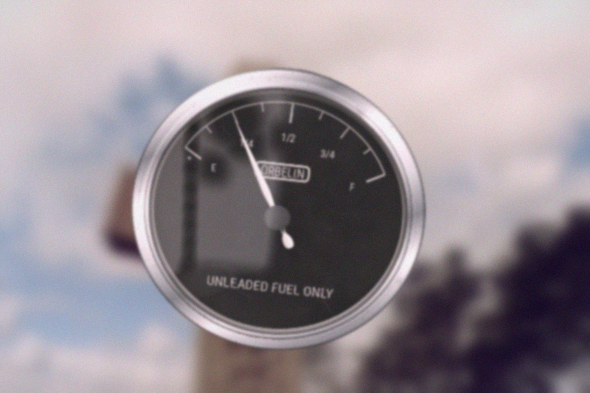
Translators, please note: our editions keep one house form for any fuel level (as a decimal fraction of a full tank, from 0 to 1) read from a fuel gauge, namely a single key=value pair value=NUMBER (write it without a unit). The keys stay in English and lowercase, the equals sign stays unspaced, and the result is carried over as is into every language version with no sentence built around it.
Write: value=0.25
